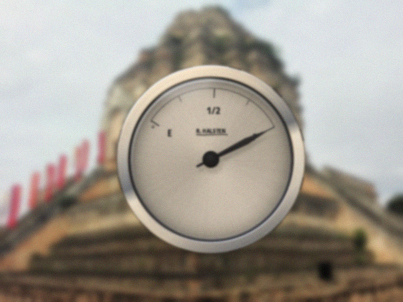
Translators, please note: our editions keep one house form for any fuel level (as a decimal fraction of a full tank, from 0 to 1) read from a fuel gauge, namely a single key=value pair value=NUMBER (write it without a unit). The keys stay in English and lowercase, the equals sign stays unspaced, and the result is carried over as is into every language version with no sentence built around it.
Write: value=1
